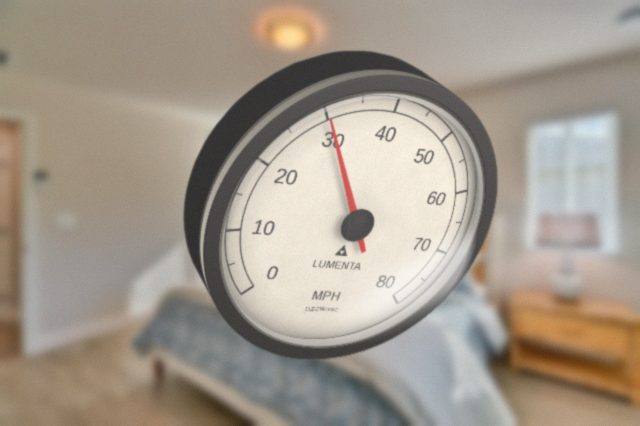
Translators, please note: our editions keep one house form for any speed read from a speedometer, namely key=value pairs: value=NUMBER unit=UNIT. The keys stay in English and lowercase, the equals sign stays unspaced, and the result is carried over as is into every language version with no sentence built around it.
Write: value=30 unit=mph
